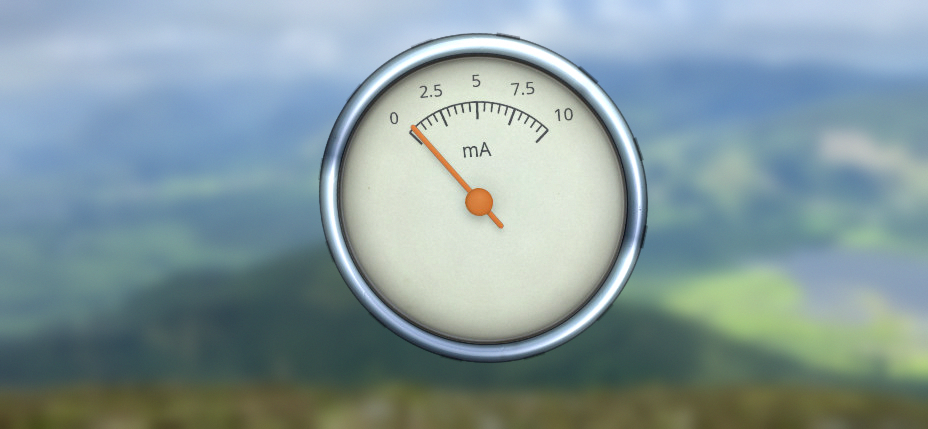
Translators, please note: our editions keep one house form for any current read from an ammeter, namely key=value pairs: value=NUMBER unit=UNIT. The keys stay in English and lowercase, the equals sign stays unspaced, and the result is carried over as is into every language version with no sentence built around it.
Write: value=0.5 unit=mA
